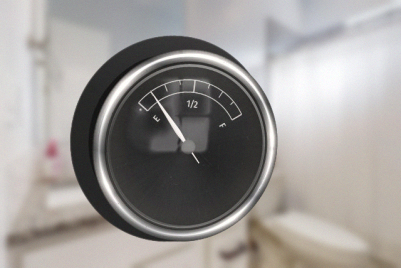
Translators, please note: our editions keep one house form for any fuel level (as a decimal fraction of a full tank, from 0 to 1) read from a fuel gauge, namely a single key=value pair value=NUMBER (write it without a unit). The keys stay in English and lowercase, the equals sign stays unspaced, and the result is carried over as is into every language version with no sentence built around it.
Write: value=0.125
